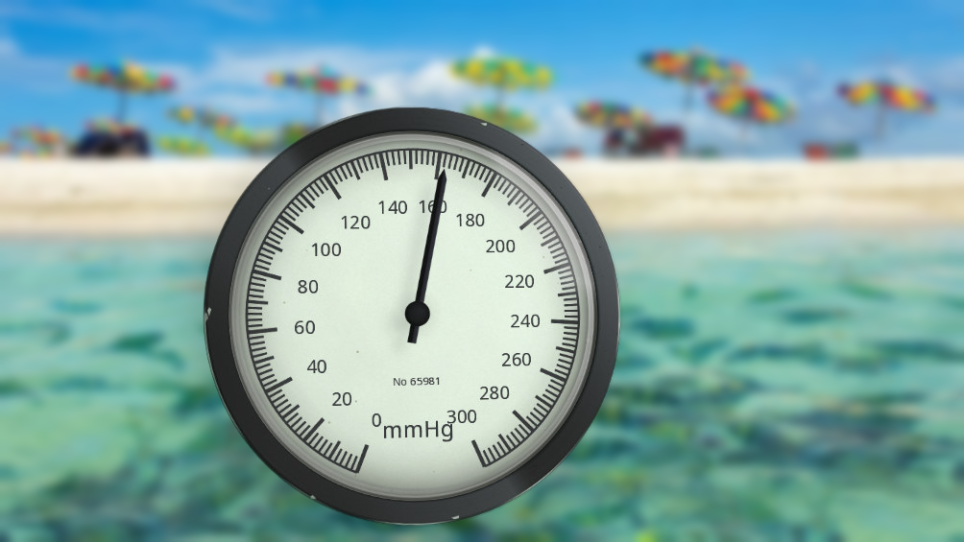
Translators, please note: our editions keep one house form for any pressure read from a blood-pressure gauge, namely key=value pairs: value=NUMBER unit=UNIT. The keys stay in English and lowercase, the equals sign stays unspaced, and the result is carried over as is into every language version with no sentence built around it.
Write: value=162 unit=mmHg
